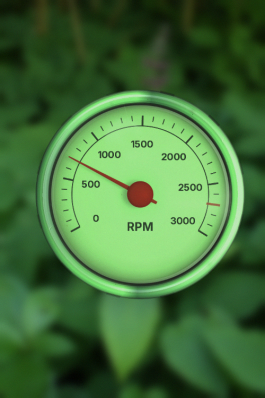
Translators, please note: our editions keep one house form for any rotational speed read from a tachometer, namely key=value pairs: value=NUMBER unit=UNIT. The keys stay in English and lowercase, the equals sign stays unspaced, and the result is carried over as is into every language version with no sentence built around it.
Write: value=700 unit=rpm
